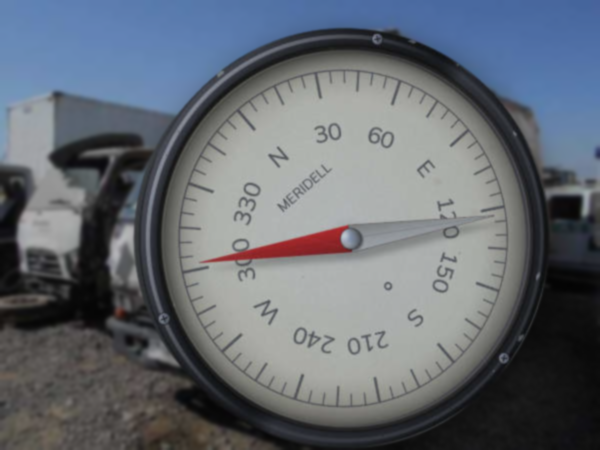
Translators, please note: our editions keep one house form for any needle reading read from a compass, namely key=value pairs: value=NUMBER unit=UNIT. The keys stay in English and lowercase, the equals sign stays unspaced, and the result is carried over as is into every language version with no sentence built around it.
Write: value=302.5 unit=°
